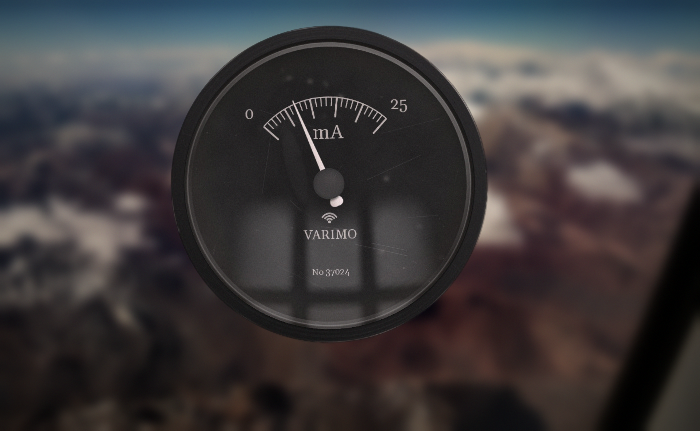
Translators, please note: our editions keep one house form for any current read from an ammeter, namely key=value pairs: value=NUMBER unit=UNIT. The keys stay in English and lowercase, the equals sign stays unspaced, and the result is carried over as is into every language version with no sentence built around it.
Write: value=7 unit=mA
